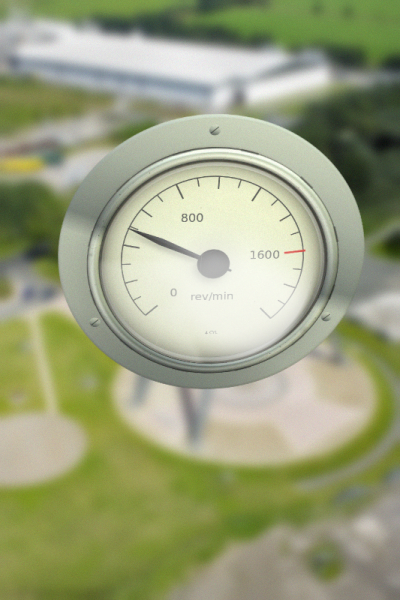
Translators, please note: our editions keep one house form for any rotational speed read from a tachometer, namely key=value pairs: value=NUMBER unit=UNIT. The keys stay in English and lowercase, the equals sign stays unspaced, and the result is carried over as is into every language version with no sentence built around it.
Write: value=500 unit=rpm
